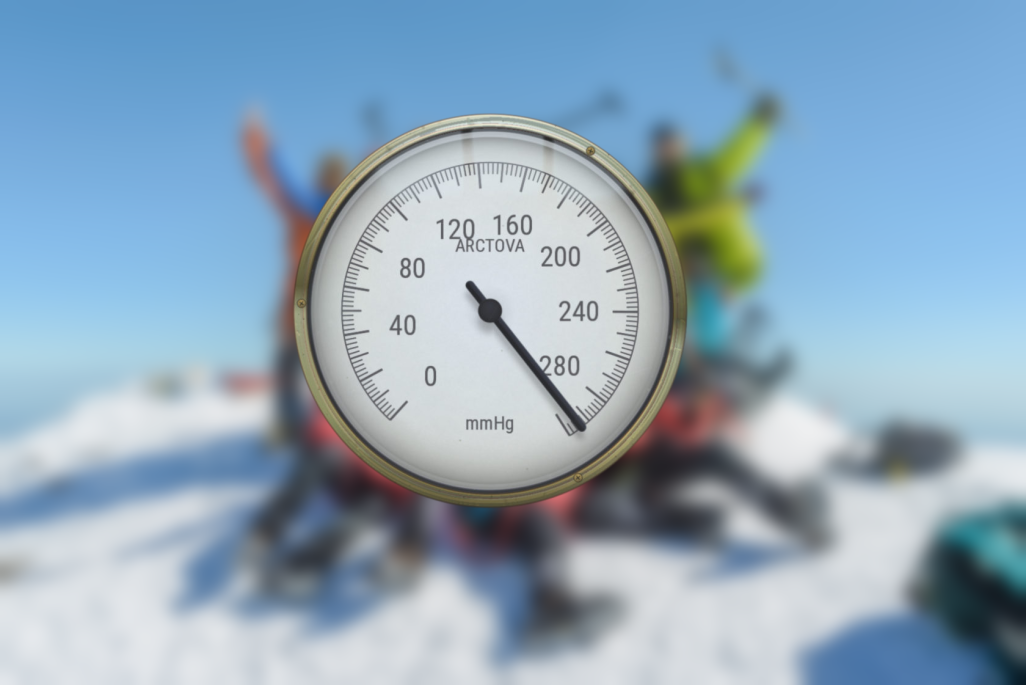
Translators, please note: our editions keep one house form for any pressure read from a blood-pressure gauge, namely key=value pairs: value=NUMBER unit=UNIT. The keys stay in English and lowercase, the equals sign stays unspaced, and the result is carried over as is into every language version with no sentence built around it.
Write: value=294 unit=mmHg
